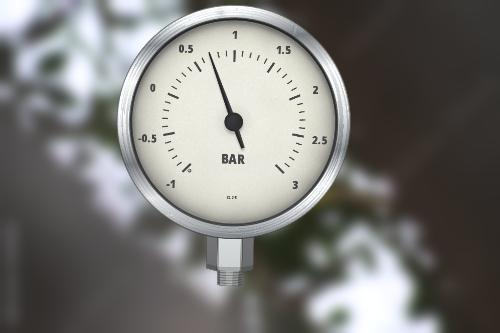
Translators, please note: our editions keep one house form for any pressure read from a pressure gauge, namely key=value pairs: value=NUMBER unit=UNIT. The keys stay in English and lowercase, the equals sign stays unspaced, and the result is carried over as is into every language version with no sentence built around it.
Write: value=0.7 unit=bar
